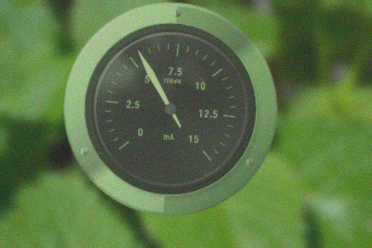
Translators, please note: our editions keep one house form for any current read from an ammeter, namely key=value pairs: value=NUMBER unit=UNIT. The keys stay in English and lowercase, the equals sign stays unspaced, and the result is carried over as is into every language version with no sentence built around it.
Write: value=5.5 unit=mA
